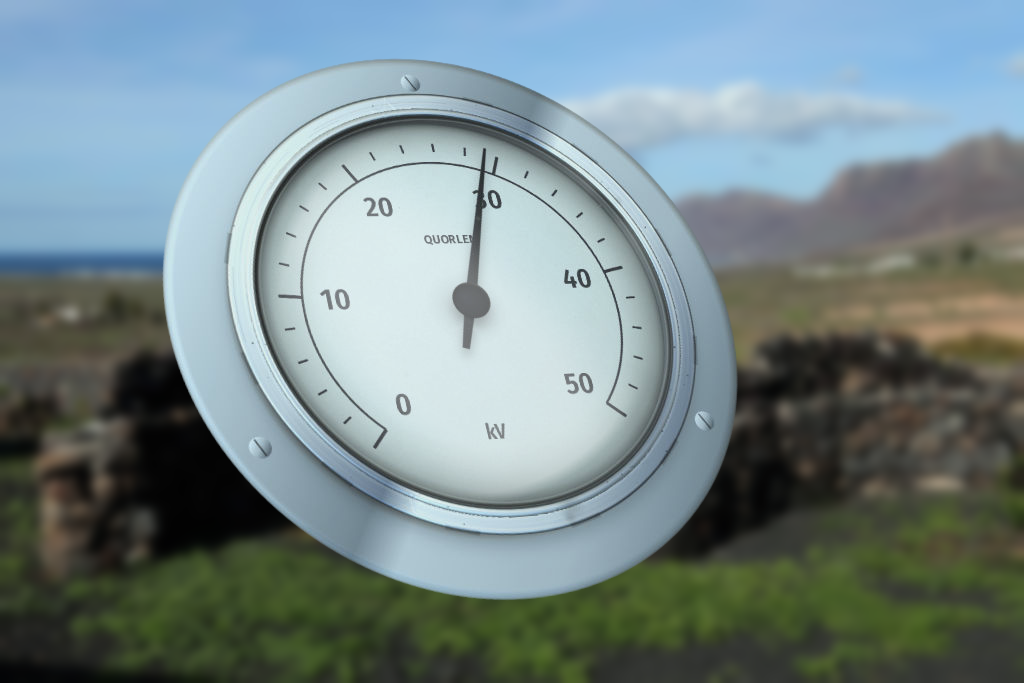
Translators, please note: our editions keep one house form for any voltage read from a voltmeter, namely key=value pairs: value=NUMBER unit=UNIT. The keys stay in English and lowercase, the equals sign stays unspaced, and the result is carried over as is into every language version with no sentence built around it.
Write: value=29 unit=kV
